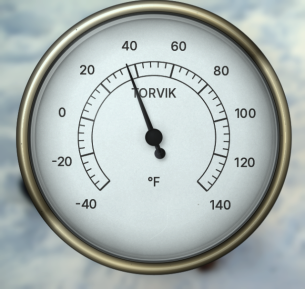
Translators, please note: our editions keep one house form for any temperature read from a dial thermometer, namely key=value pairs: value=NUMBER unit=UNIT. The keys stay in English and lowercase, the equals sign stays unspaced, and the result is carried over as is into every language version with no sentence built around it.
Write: value=36 unit=°F
